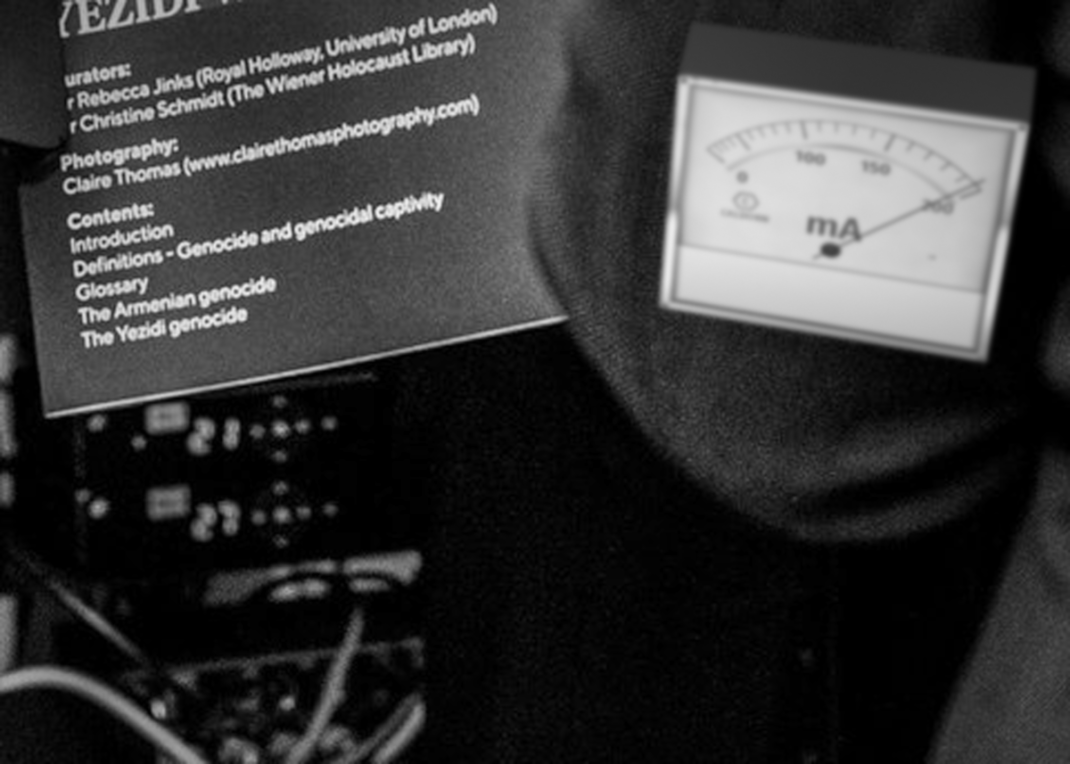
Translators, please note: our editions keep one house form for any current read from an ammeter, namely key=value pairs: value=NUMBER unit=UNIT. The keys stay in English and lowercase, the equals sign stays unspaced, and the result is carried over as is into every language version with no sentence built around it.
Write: value=195 unit=mA
